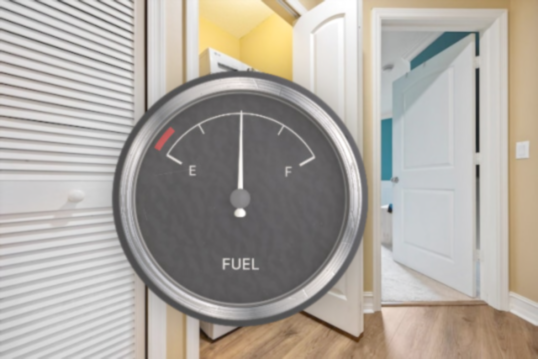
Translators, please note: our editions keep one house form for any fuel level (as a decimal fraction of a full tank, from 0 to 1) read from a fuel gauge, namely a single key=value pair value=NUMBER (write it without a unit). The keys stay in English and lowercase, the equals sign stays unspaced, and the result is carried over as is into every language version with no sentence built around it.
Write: value=0.5
